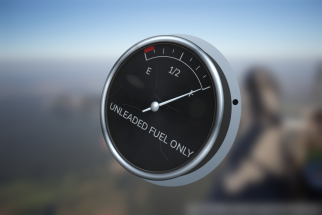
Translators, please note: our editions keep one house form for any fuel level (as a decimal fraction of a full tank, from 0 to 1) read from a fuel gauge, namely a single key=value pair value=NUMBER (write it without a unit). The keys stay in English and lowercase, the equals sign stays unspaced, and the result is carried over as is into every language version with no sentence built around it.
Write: value=1
